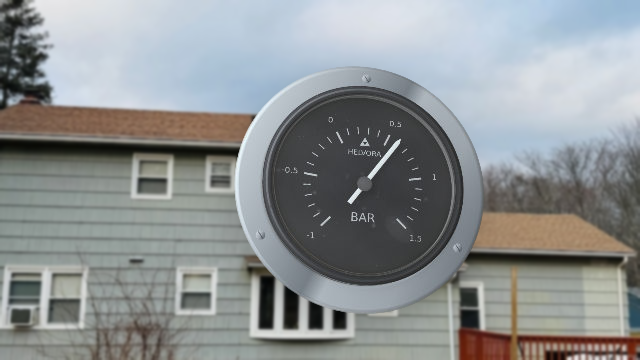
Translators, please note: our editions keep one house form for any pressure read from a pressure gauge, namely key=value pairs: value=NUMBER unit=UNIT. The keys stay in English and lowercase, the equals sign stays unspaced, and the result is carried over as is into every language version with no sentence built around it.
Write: value=0.6 unit=bar
